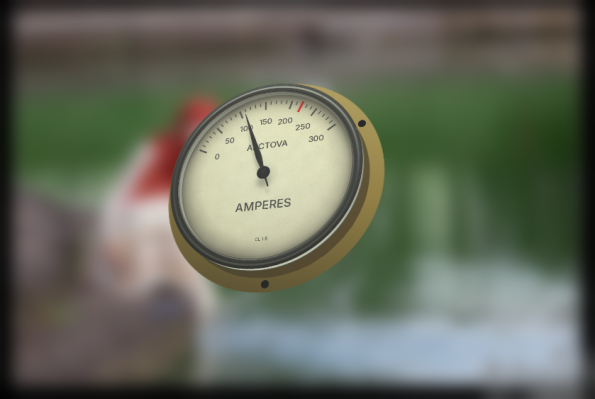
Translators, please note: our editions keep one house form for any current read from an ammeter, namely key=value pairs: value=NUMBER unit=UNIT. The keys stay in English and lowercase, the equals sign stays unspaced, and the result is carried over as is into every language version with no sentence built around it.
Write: value=110 unit=A
